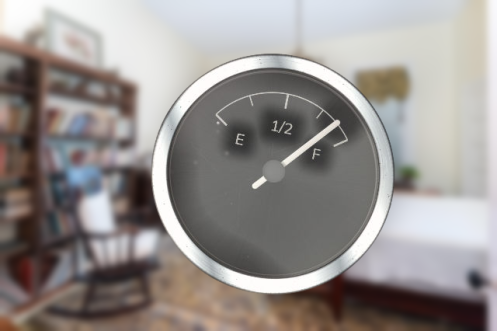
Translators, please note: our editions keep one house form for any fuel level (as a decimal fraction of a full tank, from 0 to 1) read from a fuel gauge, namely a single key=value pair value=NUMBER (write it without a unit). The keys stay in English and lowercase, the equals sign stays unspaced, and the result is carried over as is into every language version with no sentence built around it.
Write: value=0.875
